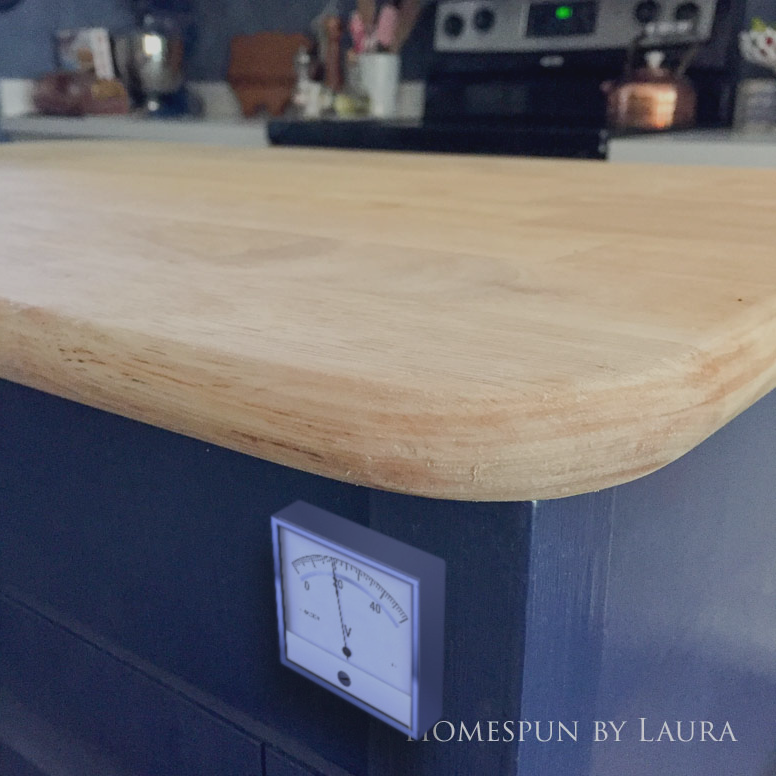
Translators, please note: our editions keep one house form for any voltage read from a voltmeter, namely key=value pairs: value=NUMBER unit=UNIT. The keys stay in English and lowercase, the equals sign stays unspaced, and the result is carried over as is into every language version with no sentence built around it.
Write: value=20 unit=V
